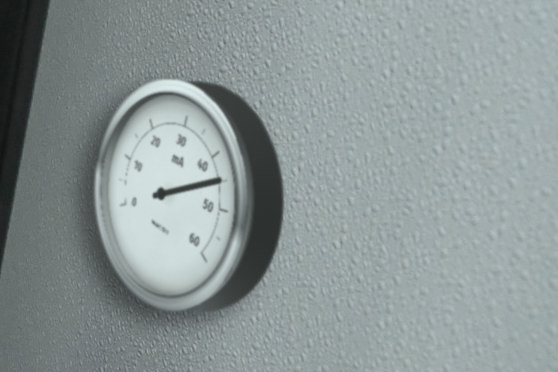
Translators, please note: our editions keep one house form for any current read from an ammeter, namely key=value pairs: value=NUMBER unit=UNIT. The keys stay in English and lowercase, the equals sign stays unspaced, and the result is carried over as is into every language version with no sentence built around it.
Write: value=45 unit=mA
